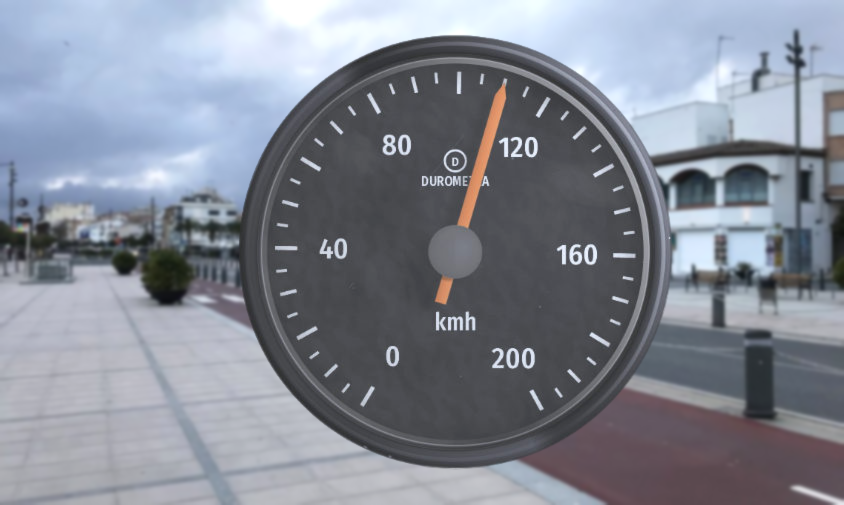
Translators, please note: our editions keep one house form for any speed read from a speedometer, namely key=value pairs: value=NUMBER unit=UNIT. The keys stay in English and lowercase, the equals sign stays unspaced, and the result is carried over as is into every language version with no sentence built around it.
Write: value=110 unit=km/h
